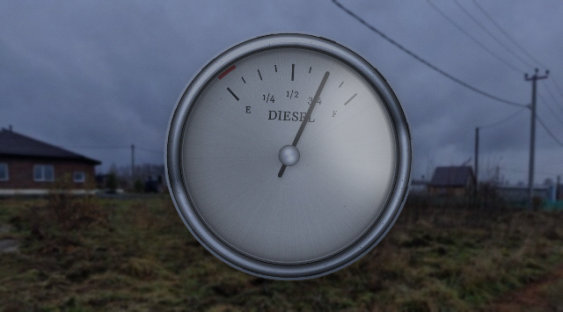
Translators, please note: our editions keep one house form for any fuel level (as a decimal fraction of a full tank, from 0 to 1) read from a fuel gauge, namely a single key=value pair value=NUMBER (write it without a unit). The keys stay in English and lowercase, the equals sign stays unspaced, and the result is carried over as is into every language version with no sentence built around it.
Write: value=0.75
